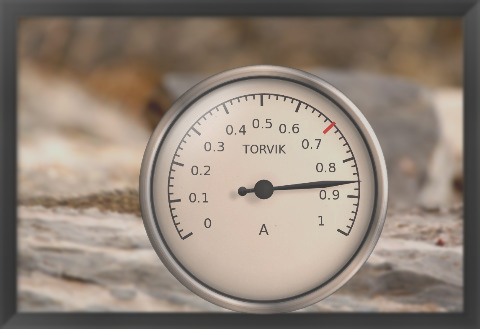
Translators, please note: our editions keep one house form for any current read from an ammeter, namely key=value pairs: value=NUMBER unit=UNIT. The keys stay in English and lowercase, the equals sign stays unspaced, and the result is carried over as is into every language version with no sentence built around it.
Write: value=0.86 unit=A
